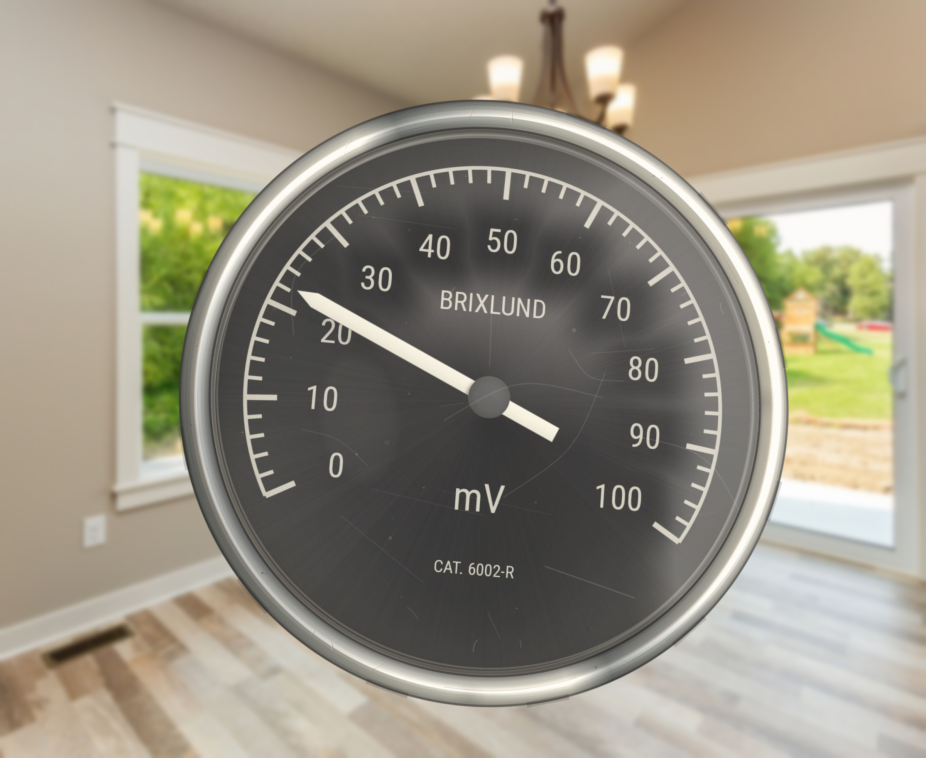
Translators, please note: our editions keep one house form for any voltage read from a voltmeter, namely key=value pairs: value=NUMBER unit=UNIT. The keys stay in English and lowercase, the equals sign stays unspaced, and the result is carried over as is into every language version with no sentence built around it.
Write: value=22 unit=mV
